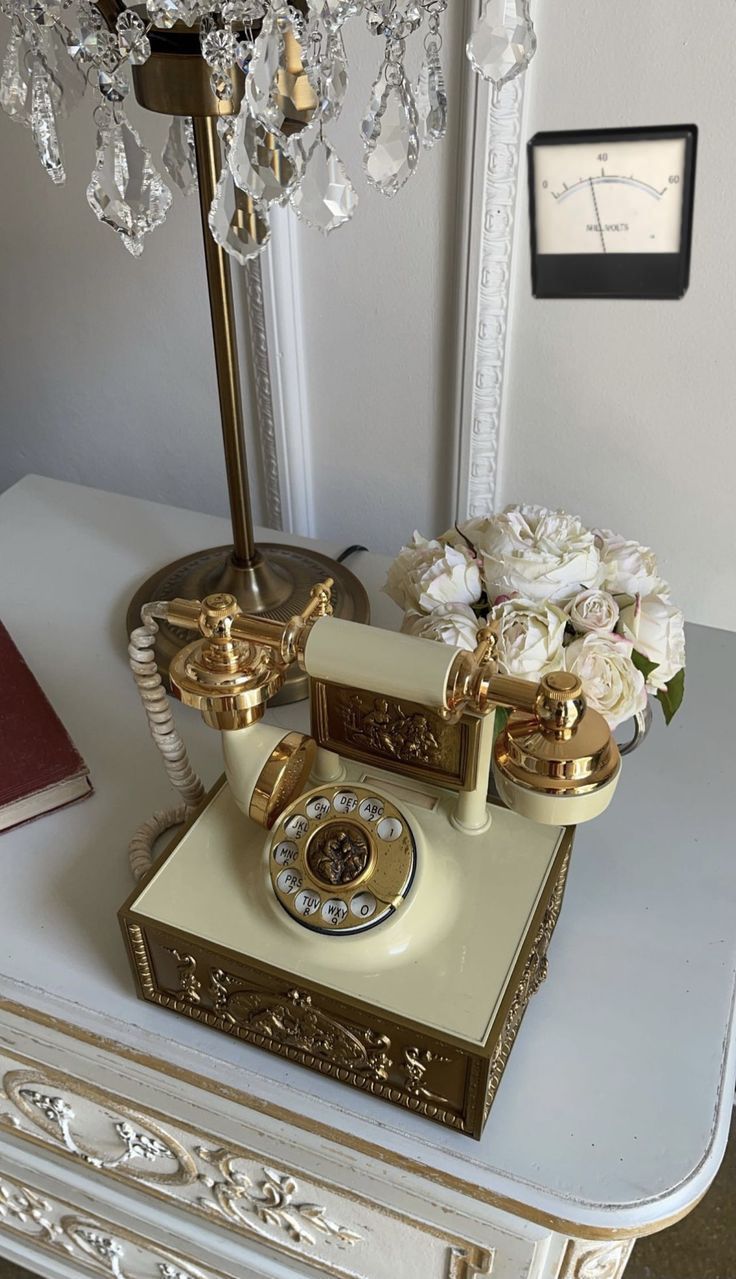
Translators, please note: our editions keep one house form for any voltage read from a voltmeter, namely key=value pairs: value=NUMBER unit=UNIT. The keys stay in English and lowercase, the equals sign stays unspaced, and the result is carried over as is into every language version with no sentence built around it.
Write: value=35 unit=mV
